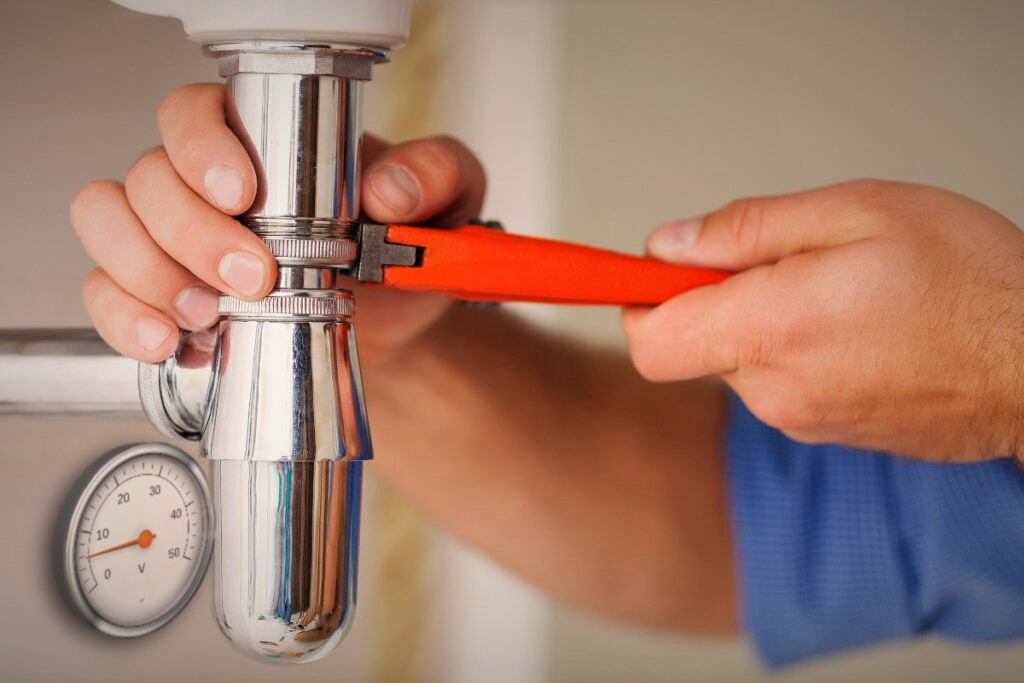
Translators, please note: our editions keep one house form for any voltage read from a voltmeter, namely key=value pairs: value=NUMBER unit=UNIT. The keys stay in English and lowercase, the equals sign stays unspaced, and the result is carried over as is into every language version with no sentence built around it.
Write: value=6 unit=V
